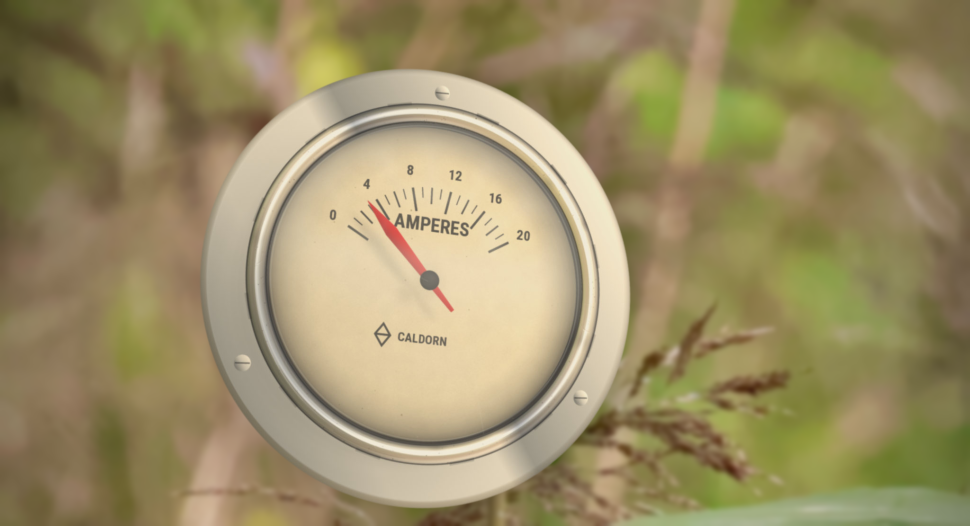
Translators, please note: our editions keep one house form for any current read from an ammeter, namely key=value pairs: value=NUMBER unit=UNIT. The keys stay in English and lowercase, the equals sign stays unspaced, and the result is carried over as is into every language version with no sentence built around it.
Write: value=3 unit=A
